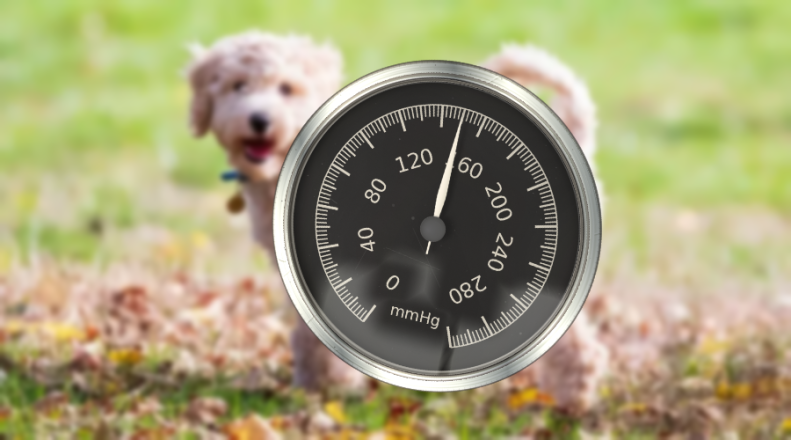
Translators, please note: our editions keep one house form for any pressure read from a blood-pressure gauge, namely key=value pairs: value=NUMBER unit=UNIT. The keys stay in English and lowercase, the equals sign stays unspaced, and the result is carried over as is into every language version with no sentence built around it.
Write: value=150 unit=mmHg
